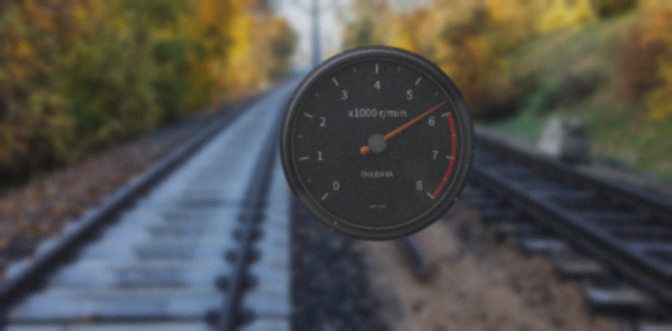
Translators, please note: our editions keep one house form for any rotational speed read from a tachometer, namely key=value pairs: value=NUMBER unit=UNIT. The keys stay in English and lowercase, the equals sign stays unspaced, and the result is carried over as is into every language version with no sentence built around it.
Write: value=5750 unit=rpm
